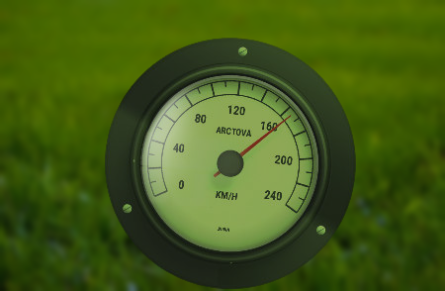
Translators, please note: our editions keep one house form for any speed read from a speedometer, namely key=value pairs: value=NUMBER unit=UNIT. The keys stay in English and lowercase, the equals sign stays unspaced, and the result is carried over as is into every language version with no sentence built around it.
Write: value=165 unit=km/h
